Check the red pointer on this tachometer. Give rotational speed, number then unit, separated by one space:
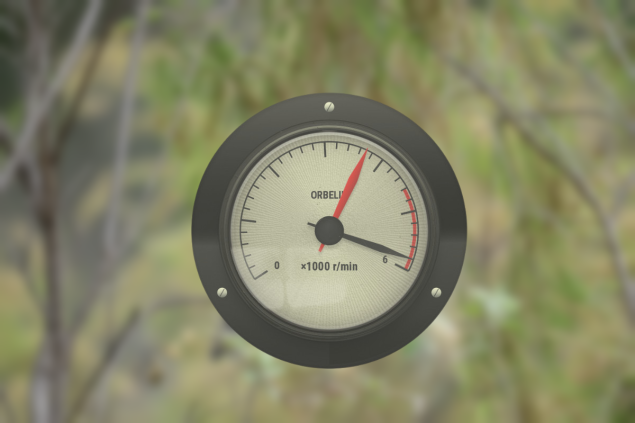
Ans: 3700 rpm
